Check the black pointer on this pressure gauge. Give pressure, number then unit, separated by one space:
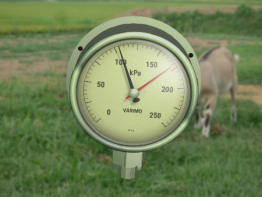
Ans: 105 kPa
